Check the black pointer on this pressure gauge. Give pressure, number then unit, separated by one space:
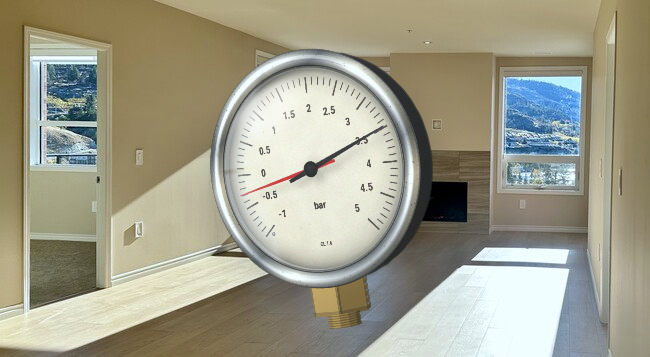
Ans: 3.5 bar
